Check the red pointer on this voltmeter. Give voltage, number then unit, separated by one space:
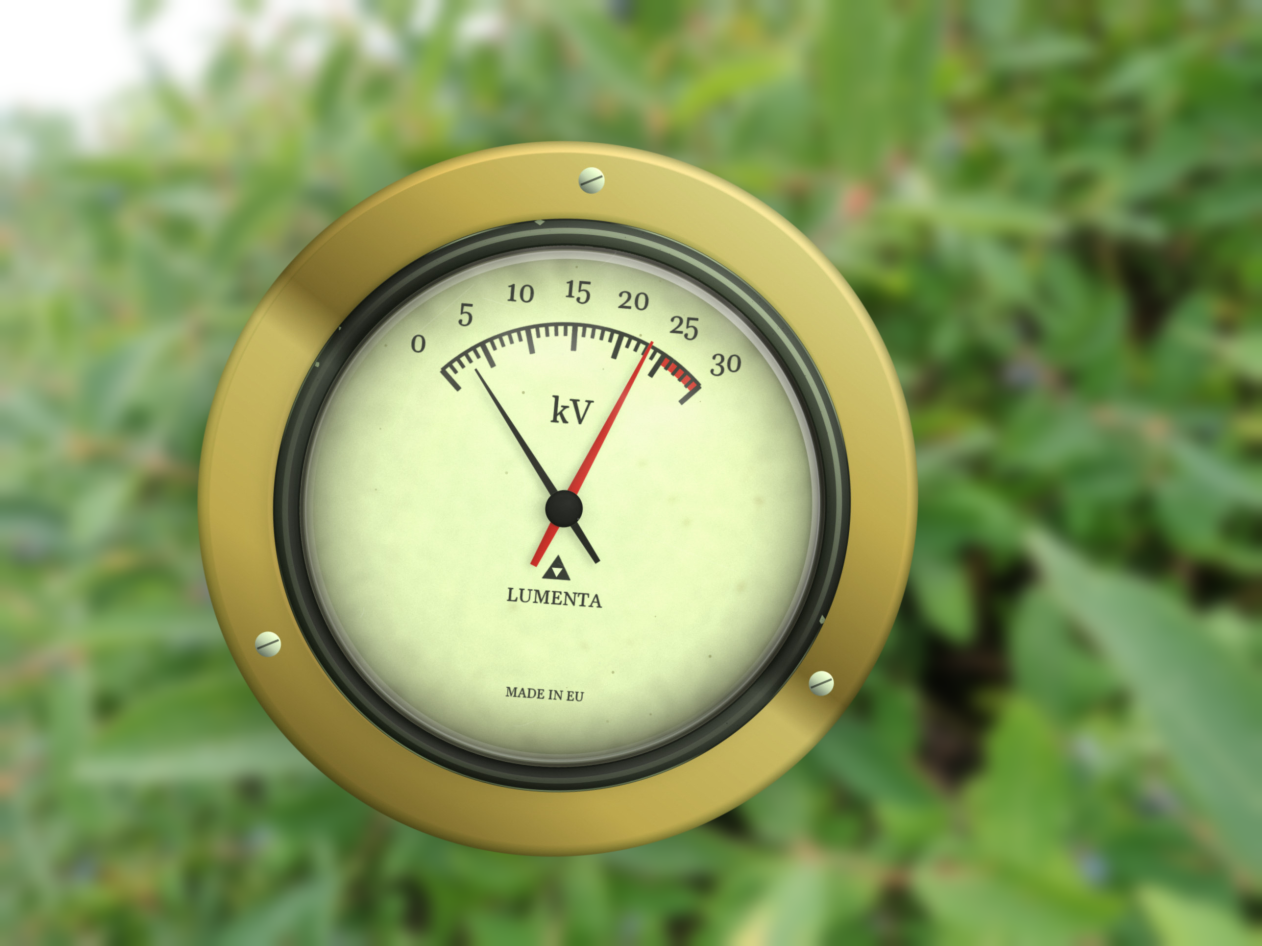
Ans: 23 kV
